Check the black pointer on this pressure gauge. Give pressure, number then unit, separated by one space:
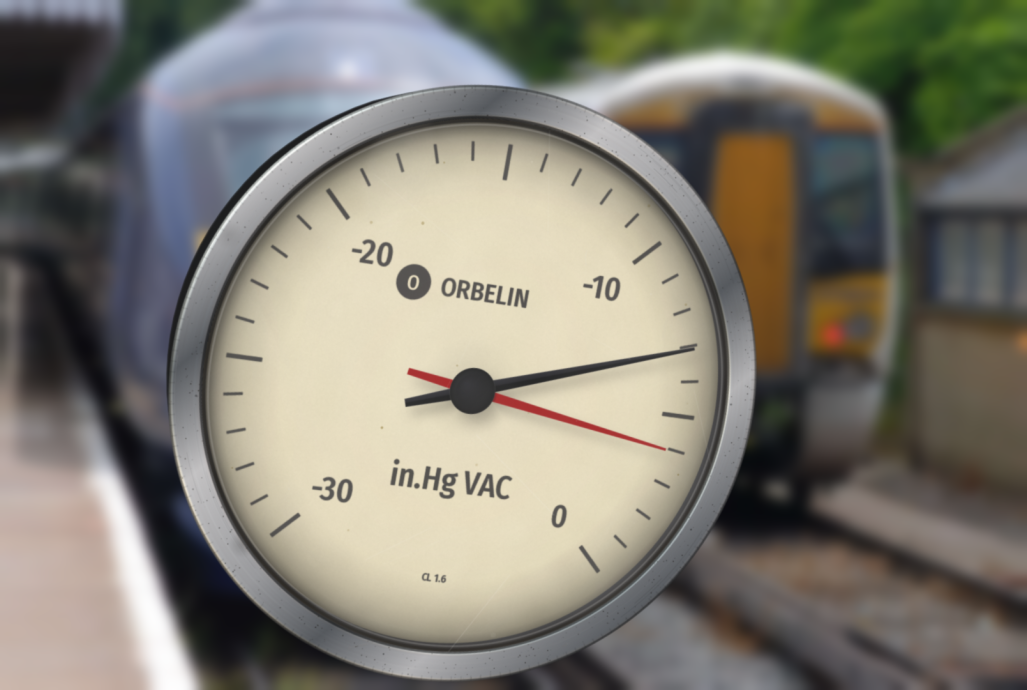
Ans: -7 inHg
